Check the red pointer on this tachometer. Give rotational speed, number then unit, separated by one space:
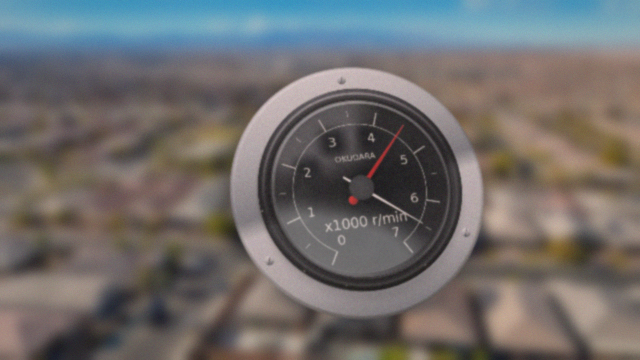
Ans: 4500 rpm
